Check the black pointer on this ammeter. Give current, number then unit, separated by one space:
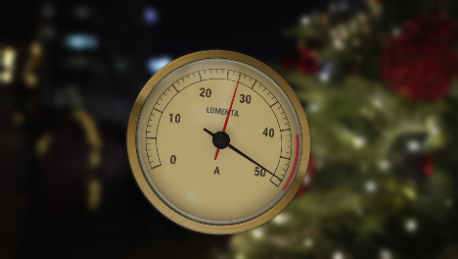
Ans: 49 A
